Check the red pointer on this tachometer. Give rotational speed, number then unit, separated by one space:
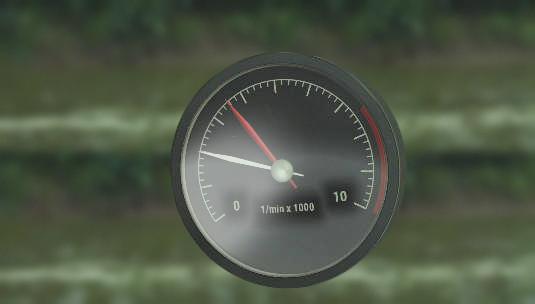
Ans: 3600 rpm
